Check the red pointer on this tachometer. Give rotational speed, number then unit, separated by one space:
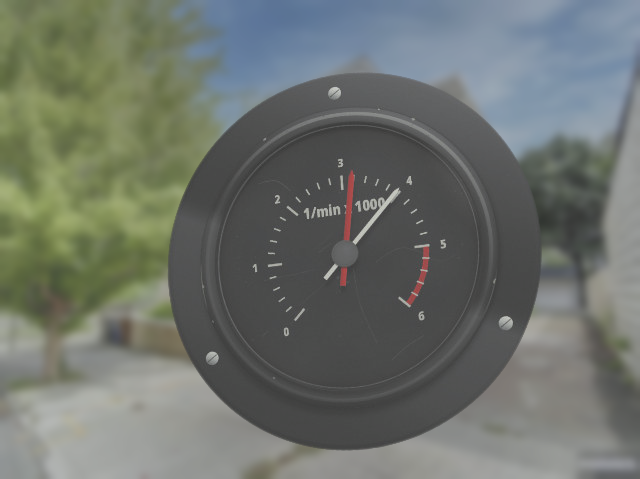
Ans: 3200 rpm
